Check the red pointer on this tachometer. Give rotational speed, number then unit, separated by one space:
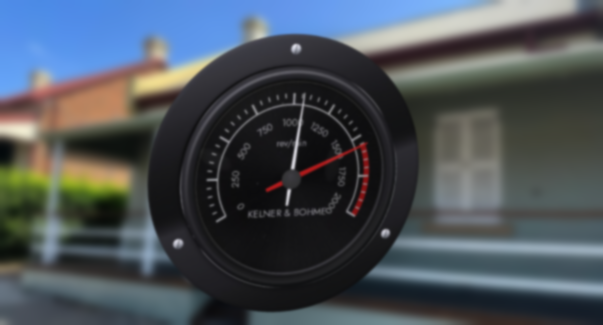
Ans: 1550 rpm
